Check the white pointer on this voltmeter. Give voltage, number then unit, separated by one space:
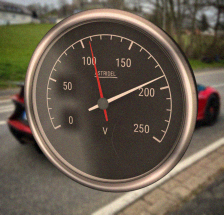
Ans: 190 V
